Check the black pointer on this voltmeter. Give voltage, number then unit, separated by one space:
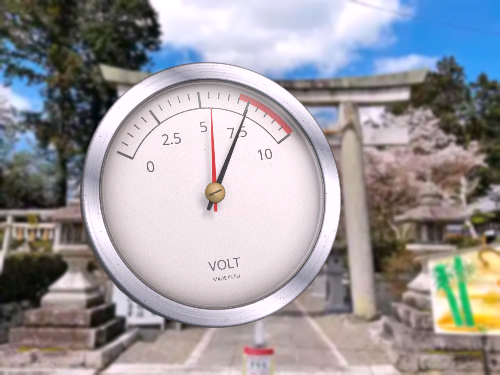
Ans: 7.5 V
